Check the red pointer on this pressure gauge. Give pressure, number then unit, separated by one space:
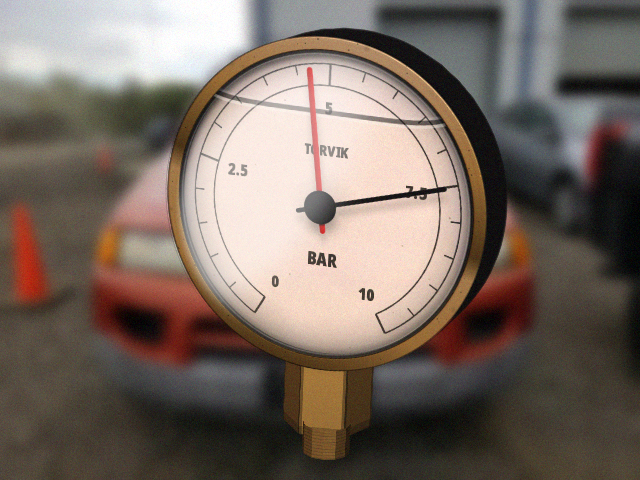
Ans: 4.75 bar
